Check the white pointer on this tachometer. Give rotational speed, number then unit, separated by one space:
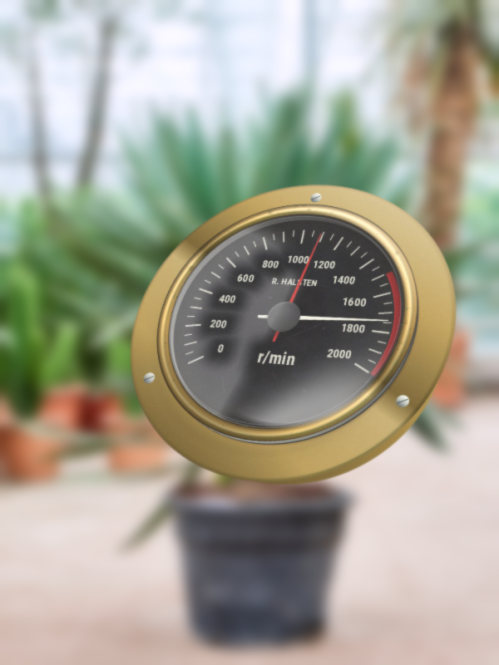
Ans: 1750 rpm
